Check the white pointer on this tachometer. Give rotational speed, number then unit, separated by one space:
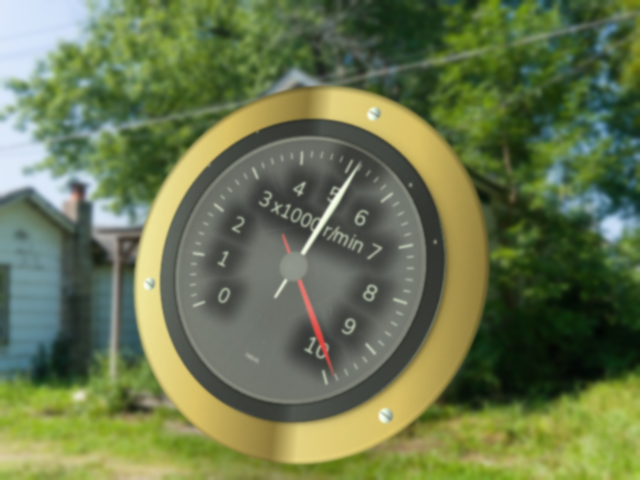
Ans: 5200 rpm
